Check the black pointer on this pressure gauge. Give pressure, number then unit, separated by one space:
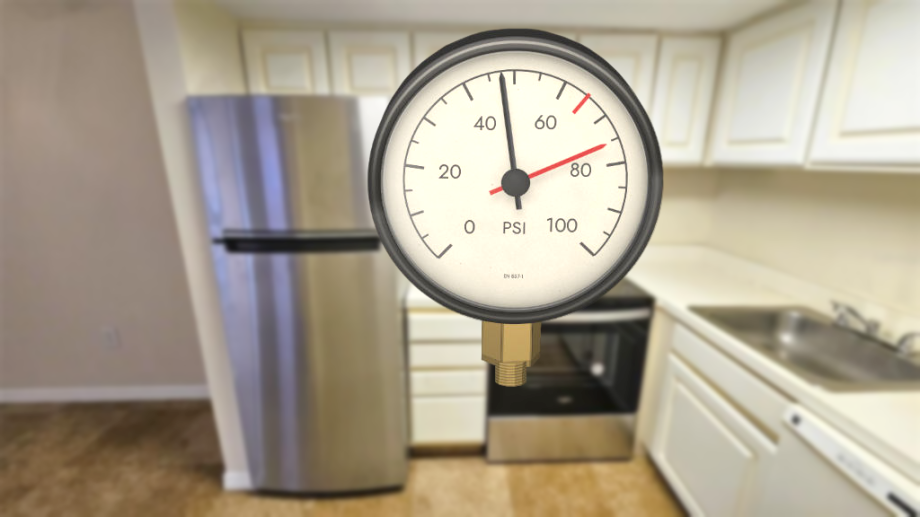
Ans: 47.5 psi
